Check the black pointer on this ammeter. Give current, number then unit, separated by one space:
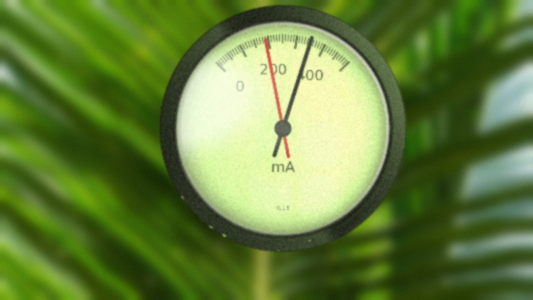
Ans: 350 mA
